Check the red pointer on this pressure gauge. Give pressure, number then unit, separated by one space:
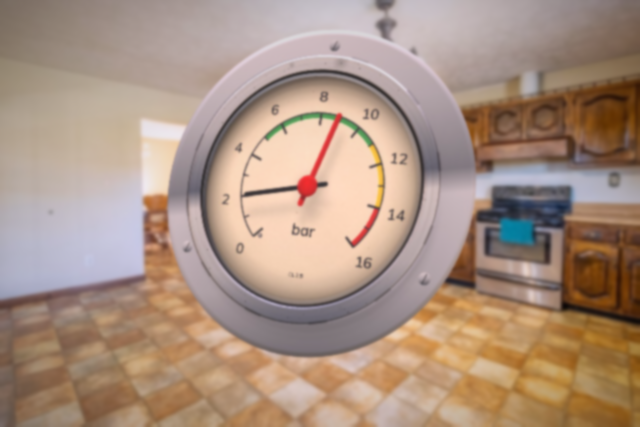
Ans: 9 bar
